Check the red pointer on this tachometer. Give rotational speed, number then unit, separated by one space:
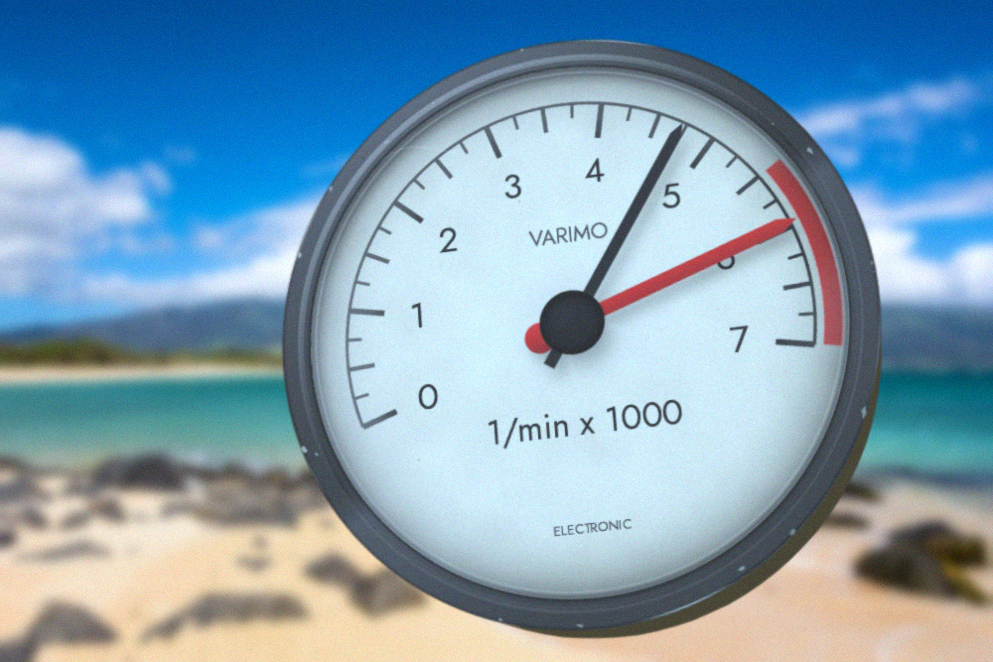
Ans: 6000 rpm
